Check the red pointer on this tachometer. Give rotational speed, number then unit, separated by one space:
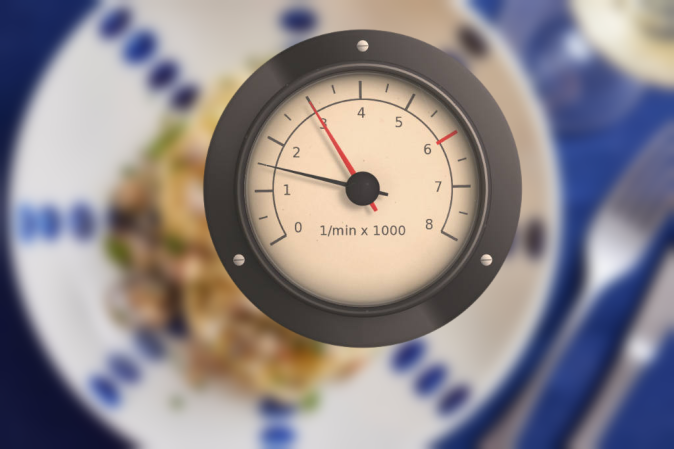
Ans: 3000 rpm
